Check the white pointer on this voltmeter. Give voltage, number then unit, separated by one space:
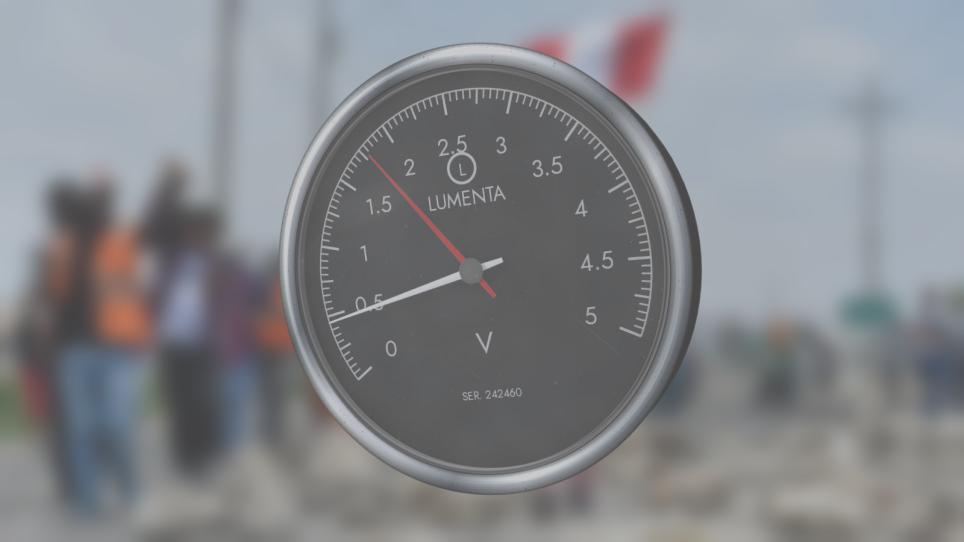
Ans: 0.45 V
